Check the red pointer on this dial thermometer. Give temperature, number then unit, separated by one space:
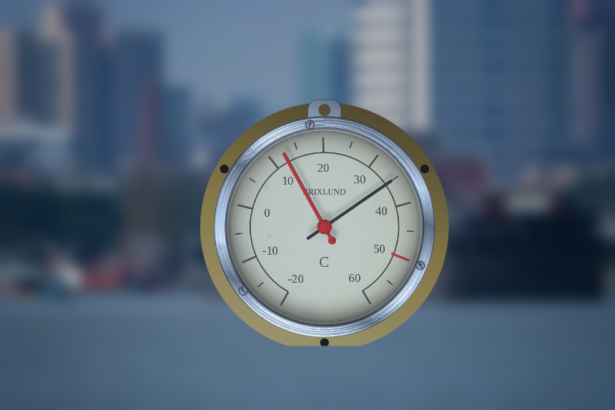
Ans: 12.5 °C
